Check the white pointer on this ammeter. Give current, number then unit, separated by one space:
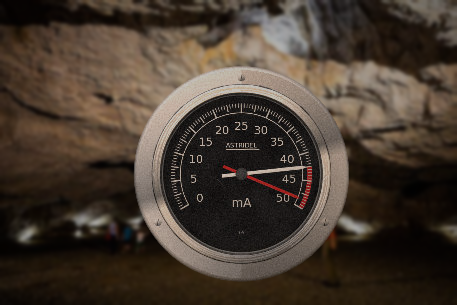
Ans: 42.5 mA
